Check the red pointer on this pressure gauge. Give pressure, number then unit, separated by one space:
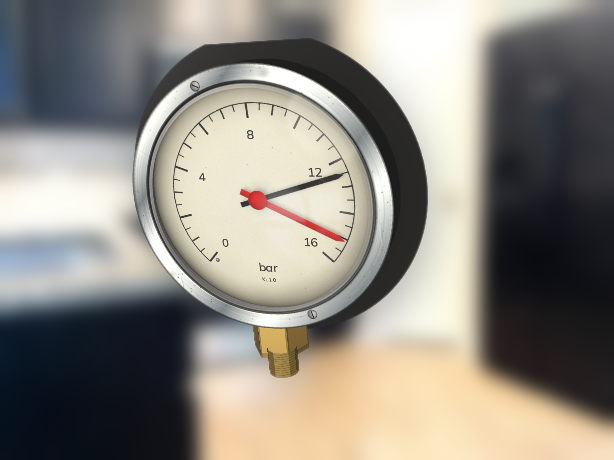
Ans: 15 bar
